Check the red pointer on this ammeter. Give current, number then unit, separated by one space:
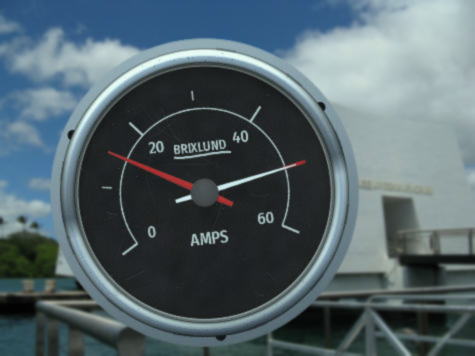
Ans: 15 A
